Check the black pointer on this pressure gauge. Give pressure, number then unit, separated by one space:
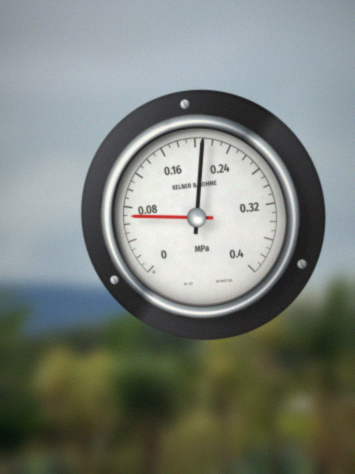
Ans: 0.21 MPa
